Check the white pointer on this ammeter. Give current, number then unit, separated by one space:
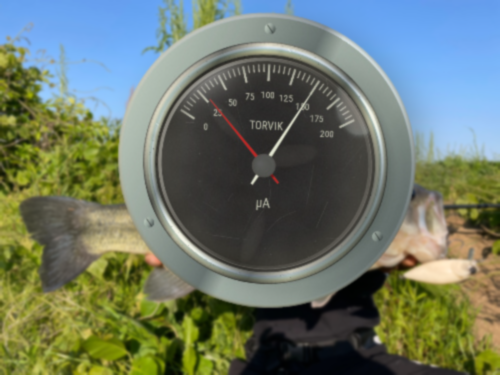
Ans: 150 µA
